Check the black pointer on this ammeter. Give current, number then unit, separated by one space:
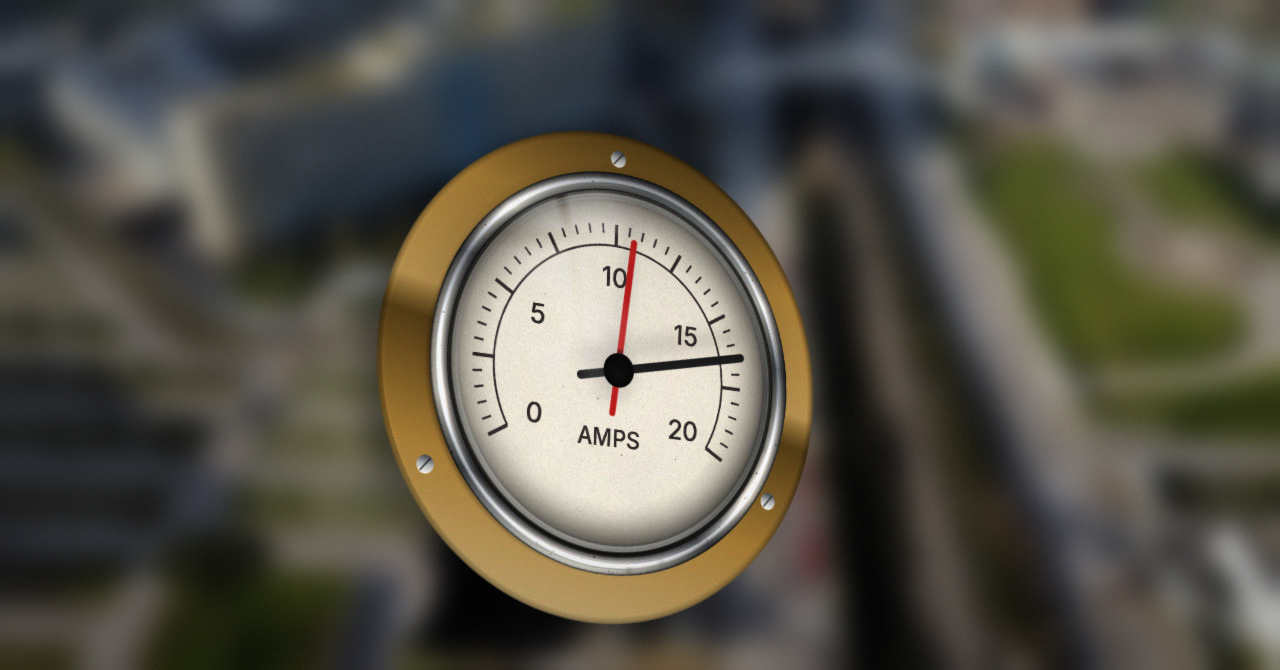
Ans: 16.5 A
